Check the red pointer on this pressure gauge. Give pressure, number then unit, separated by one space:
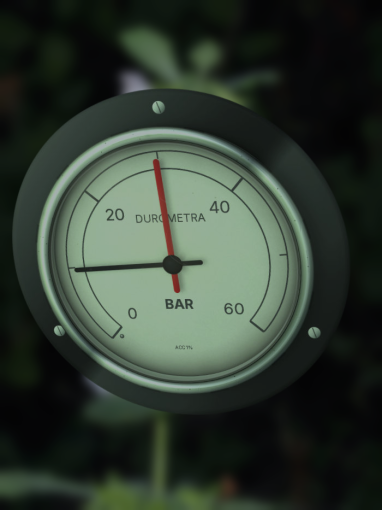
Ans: 30 bar
